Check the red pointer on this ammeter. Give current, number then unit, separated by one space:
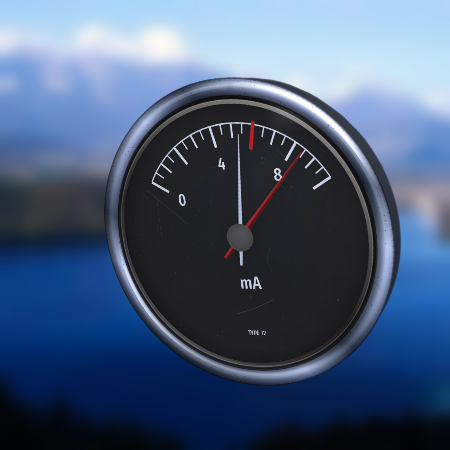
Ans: 8.5 mA
